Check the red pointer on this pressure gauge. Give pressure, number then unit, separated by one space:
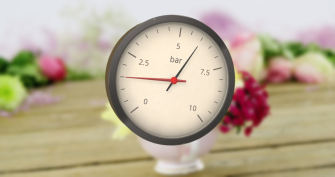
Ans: 1.5 bar
